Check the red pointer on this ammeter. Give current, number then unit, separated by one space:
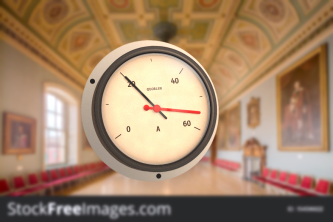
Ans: 55 A
